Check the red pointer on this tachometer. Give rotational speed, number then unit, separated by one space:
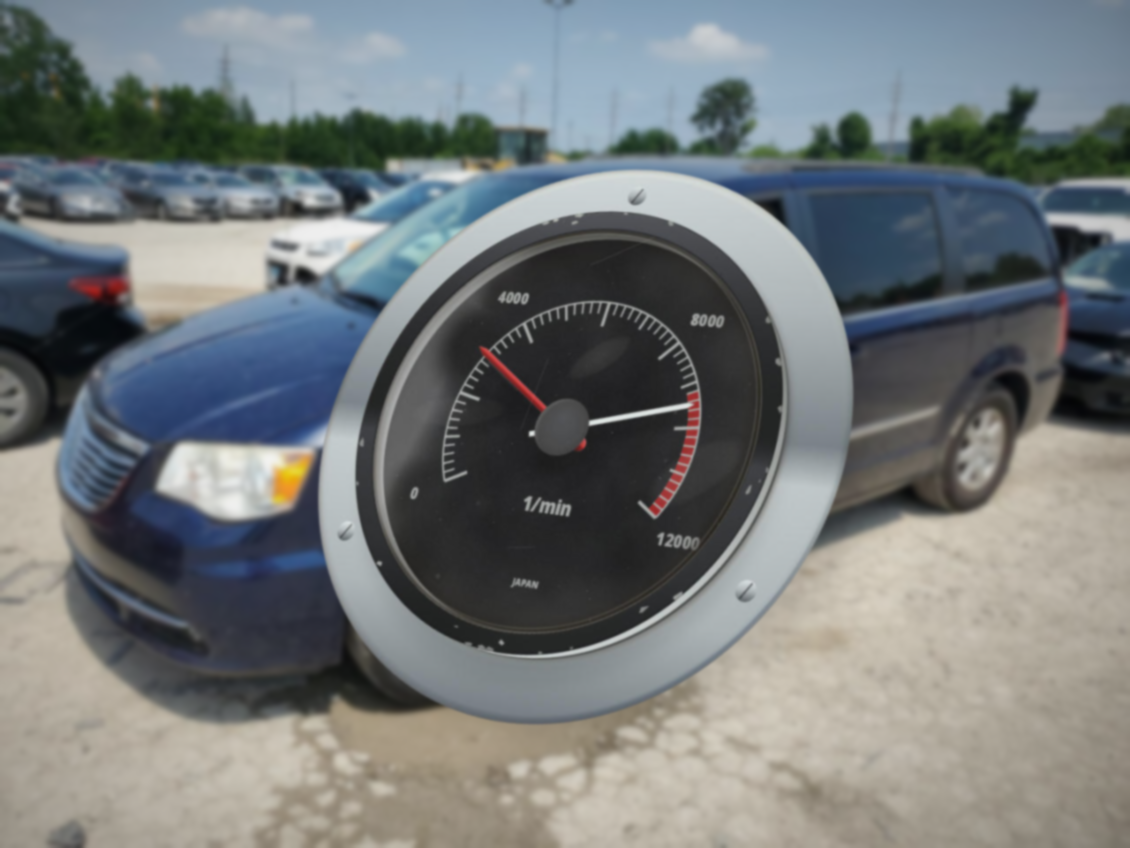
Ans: 3000 rpm
